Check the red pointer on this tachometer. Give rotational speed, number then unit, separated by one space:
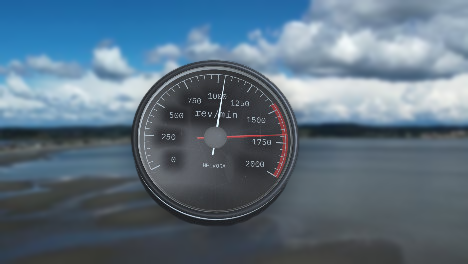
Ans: 1700 rpm
